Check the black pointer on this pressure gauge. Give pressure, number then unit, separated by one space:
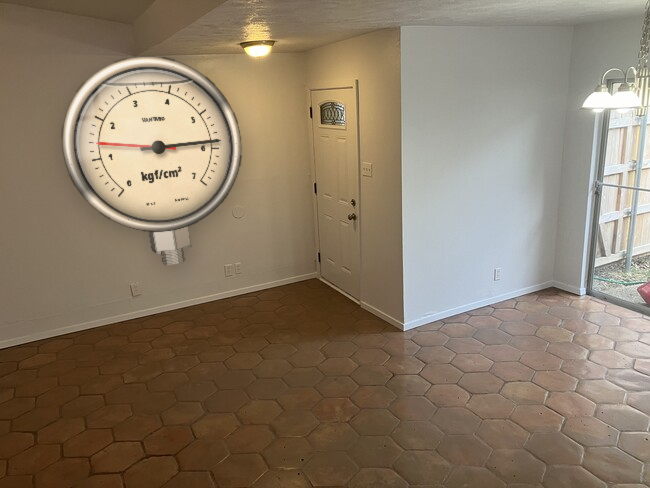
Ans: 5.8 kg/cm²
